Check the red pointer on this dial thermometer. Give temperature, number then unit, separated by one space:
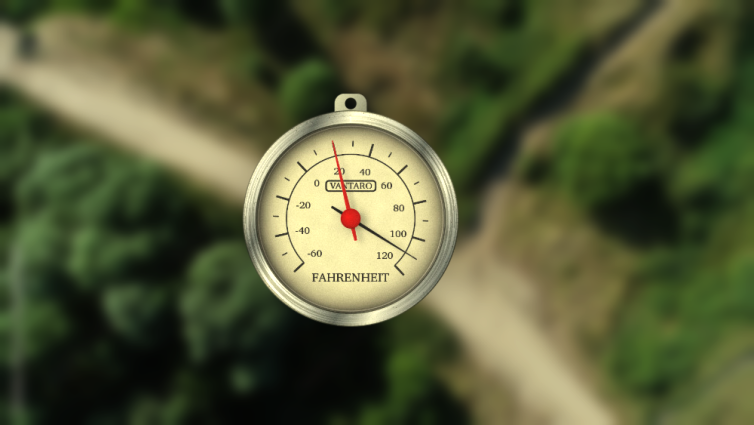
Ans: 20 °F
